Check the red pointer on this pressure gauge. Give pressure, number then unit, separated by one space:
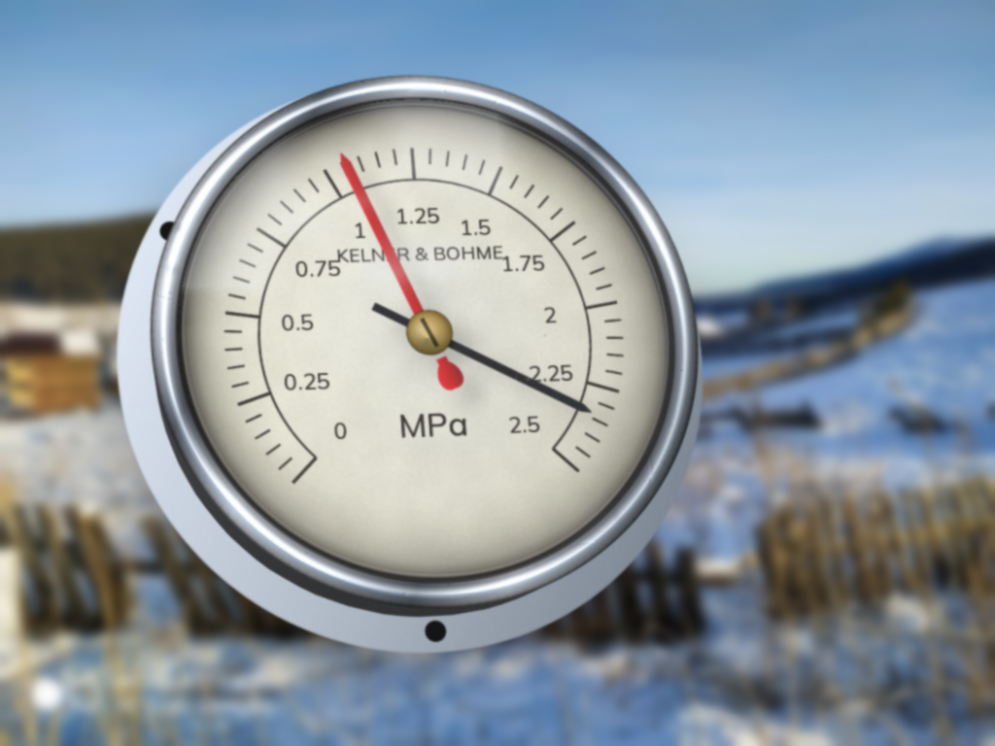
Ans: 1.05 MPa
